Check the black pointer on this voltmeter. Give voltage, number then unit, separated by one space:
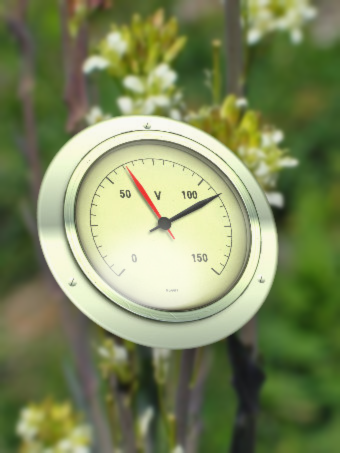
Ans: 110 V
